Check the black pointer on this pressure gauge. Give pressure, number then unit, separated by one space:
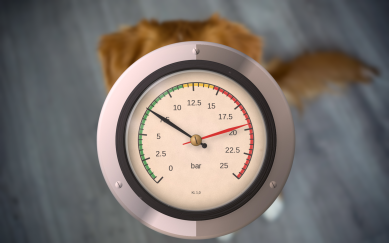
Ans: 7.5 bar
